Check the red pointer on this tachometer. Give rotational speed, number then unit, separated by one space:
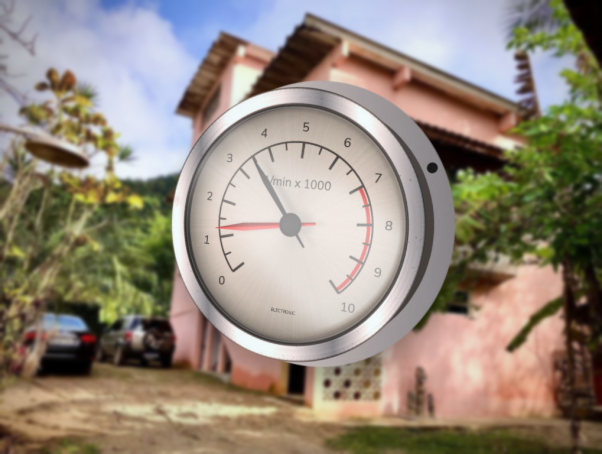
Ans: 1250 rpm
